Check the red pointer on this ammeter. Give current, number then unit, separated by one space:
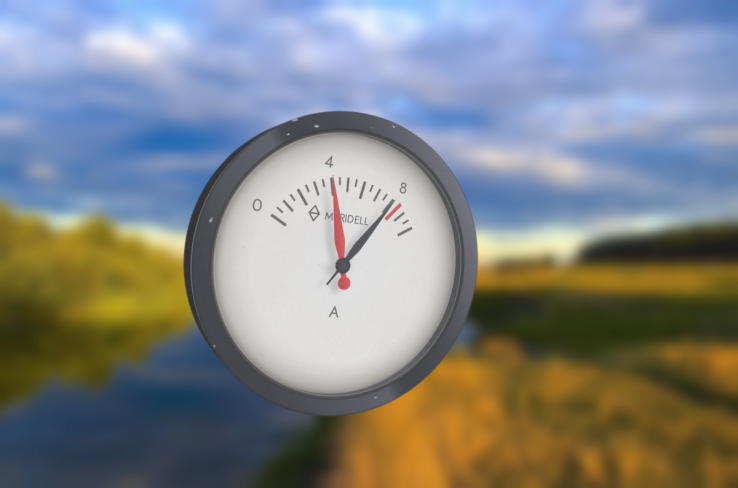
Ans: 4 A
